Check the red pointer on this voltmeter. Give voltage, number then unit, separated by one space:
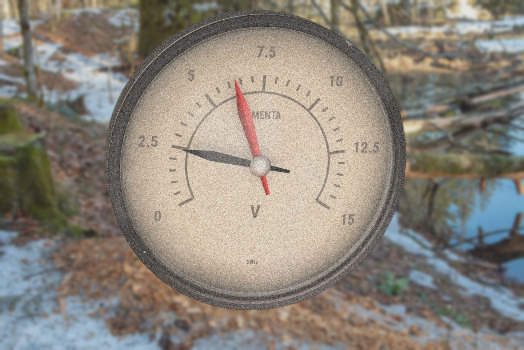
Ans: 6.25 V
